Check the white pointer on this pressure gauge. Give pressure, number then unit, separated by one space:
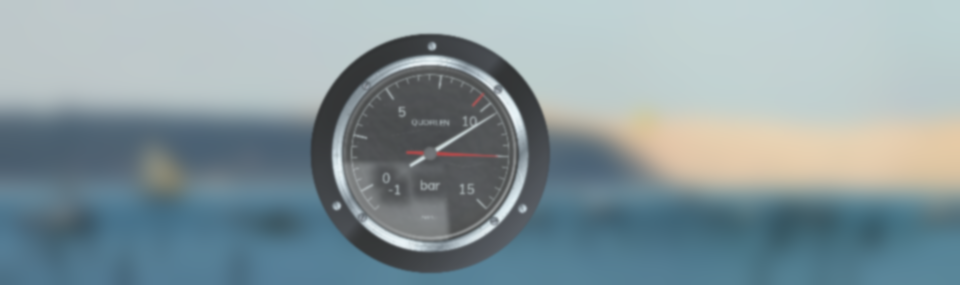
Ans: 10.5 bar
